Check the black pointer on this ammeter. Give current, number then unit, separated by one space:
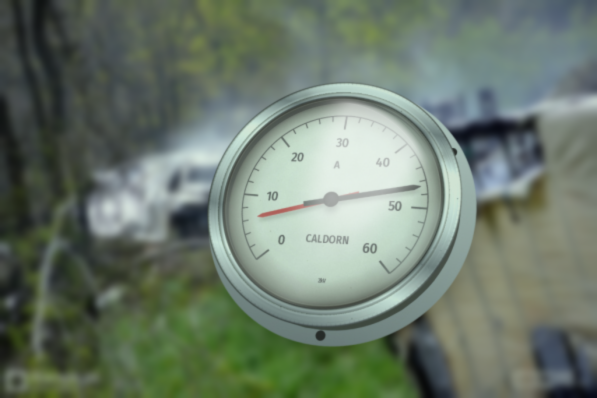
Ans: 47 A
